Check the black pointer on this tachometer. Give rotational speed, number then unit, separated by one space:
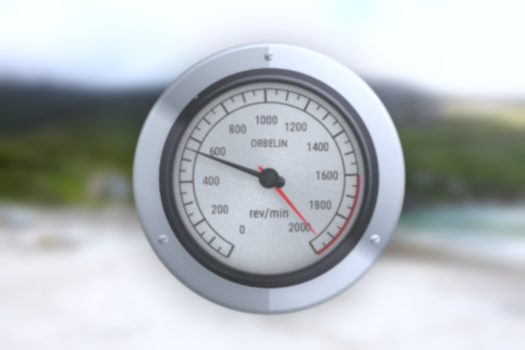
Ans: 550 rpm
